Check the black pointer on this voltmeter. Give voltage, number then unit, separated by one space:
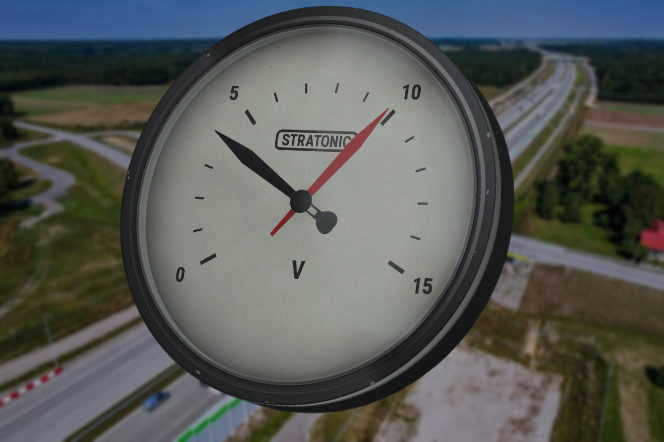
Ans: 4 V
